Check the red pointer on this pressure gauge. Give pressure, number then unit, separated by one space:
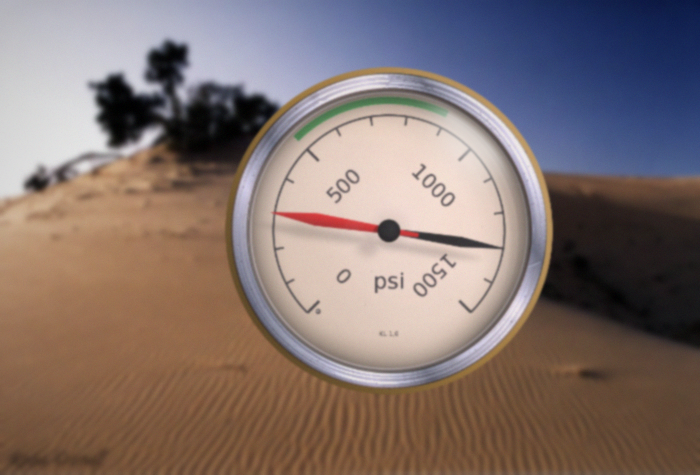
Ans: 300 psi
